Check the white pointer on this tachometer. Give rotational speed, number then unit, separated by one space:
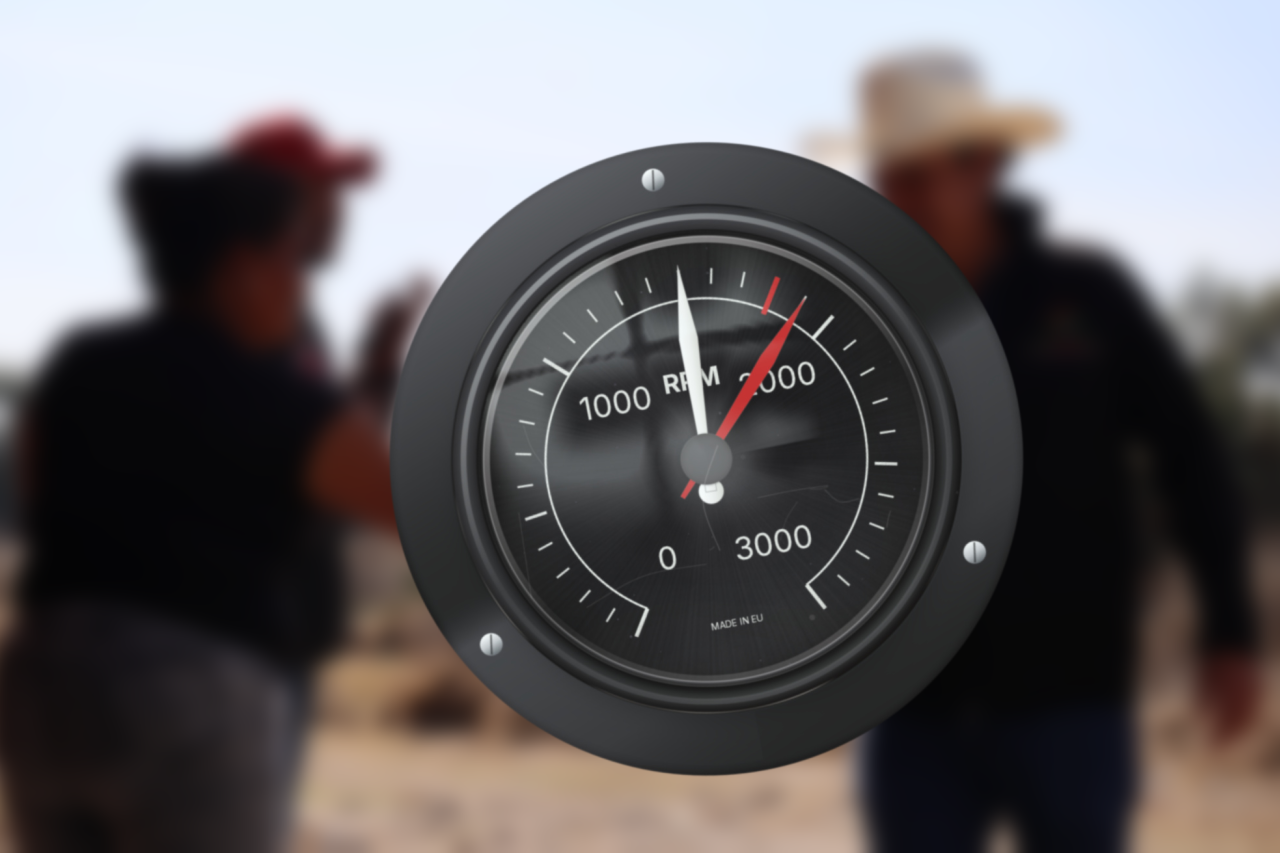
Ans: 1500 rpm
